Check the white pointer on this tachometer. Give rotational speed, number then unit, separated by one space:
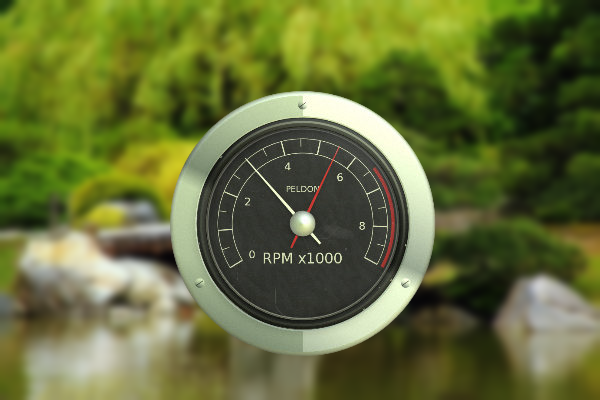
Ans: 3000 rpm
